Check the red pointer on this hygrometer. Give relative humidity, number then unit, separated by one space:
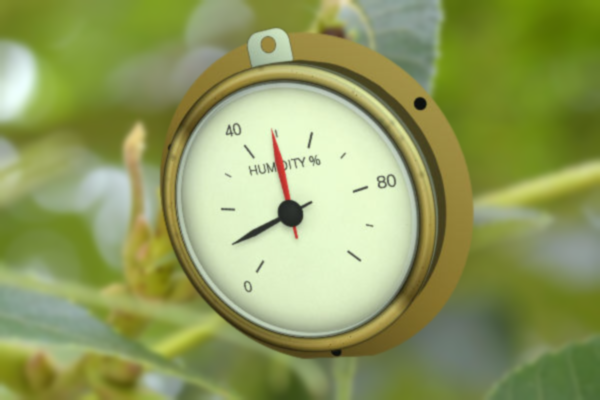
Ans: 50 %
